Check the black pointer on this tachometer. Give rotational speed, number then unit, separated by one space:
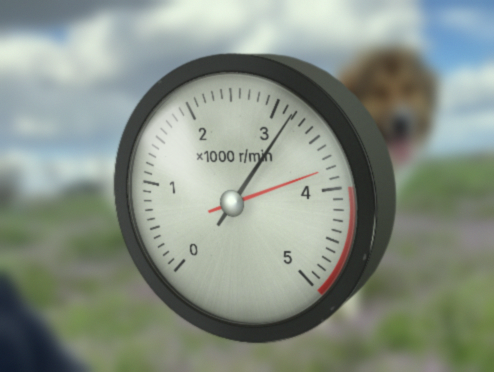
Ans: 3200 rpm
